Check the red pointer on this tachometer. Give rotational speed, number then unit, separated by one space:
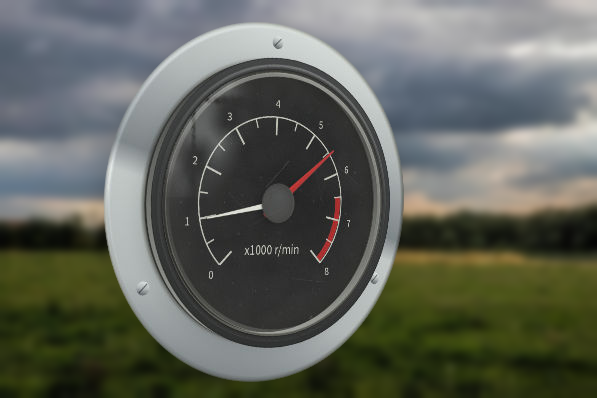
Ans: 5500 rpm
